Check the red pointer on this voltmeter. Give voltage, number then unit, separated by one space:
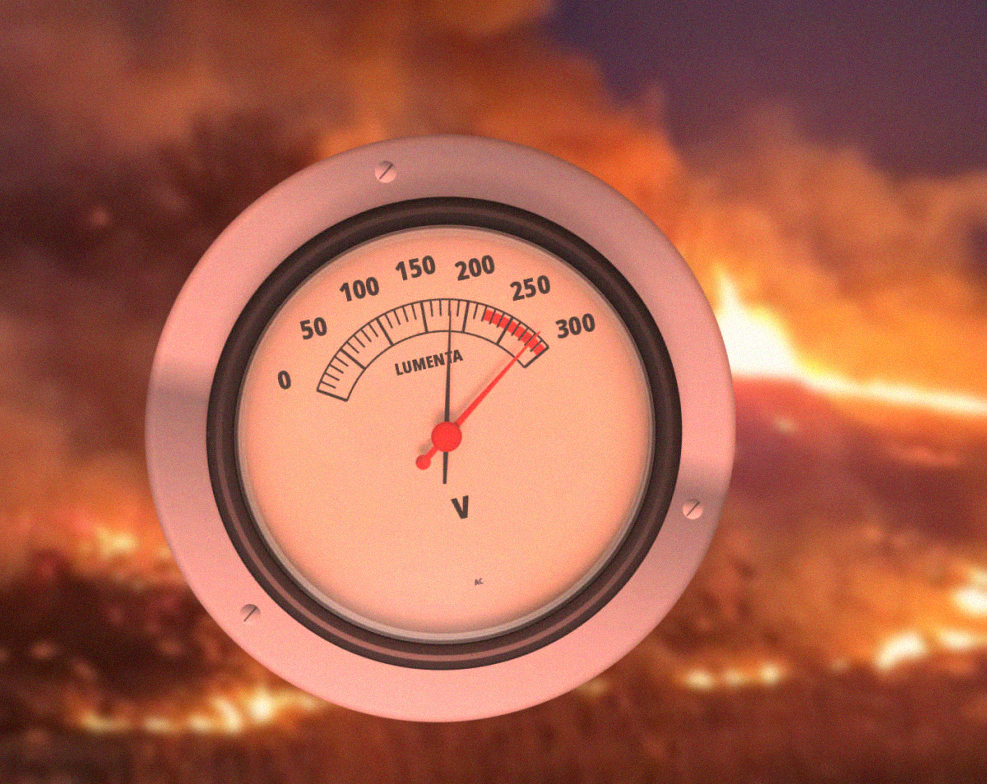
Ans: 280 V
